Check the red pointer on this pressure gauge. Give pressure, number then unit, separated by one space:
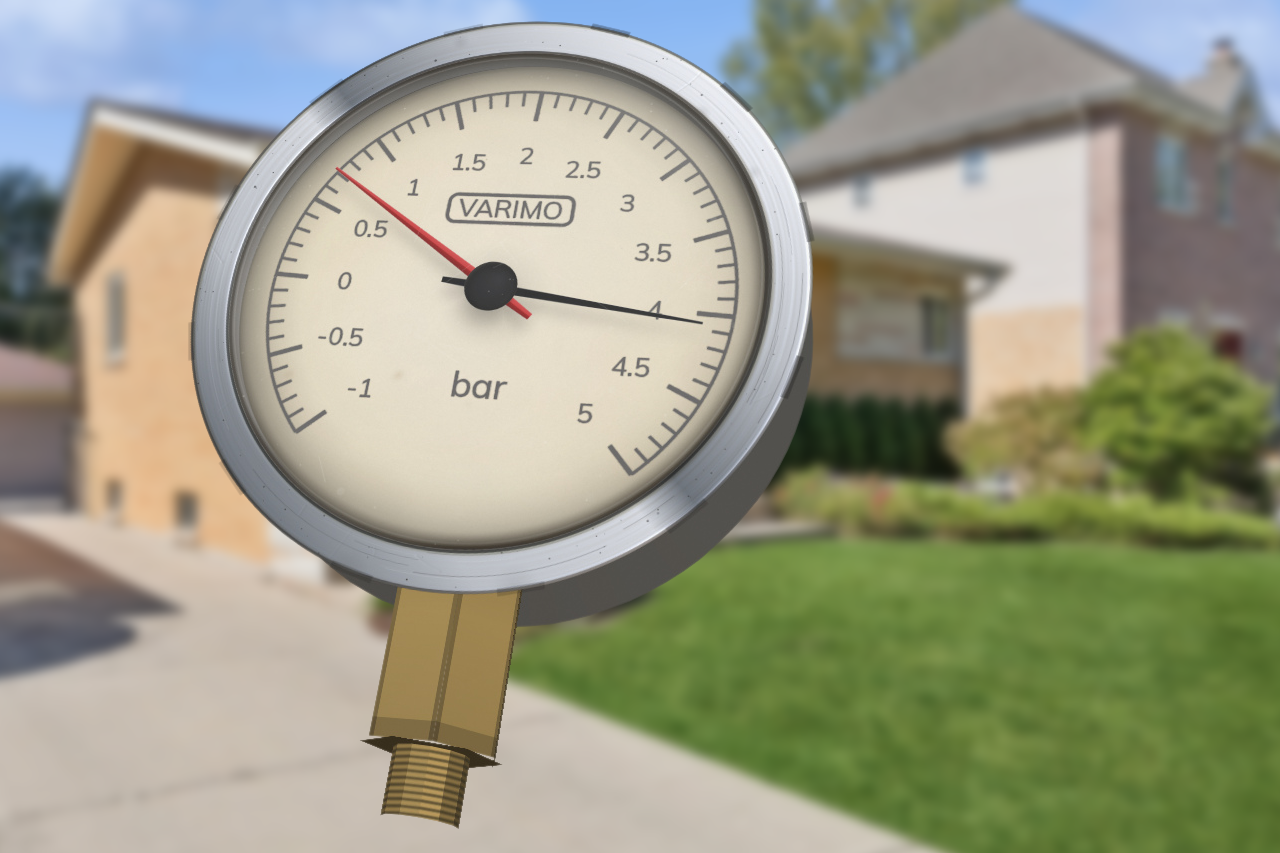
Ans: 0.7 bar
